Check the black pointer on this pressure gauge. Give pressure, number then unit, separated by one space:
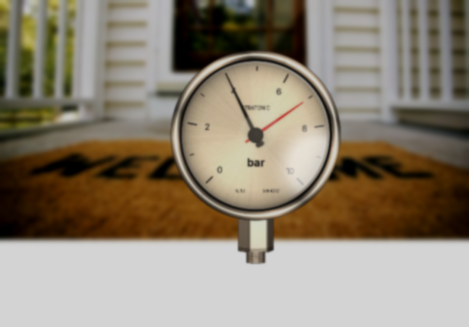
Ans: 4 bar
